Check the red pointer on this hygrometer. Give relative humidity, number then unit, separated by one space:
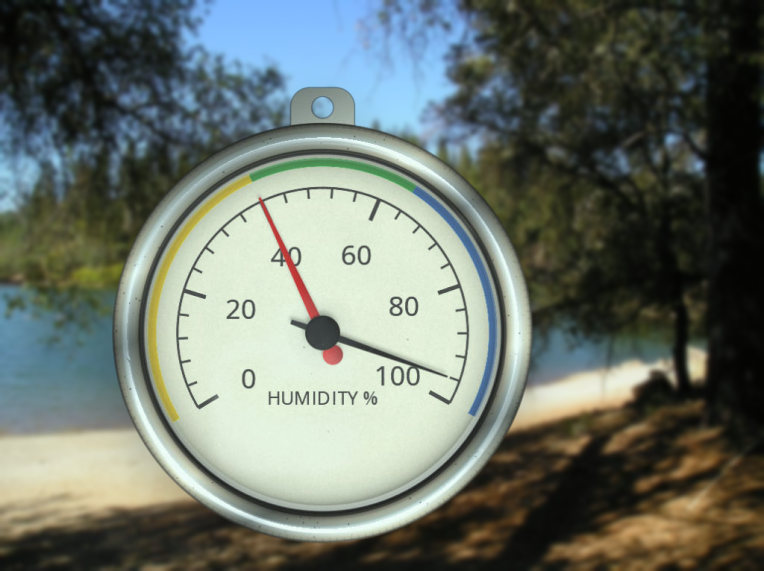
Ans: 40 %
